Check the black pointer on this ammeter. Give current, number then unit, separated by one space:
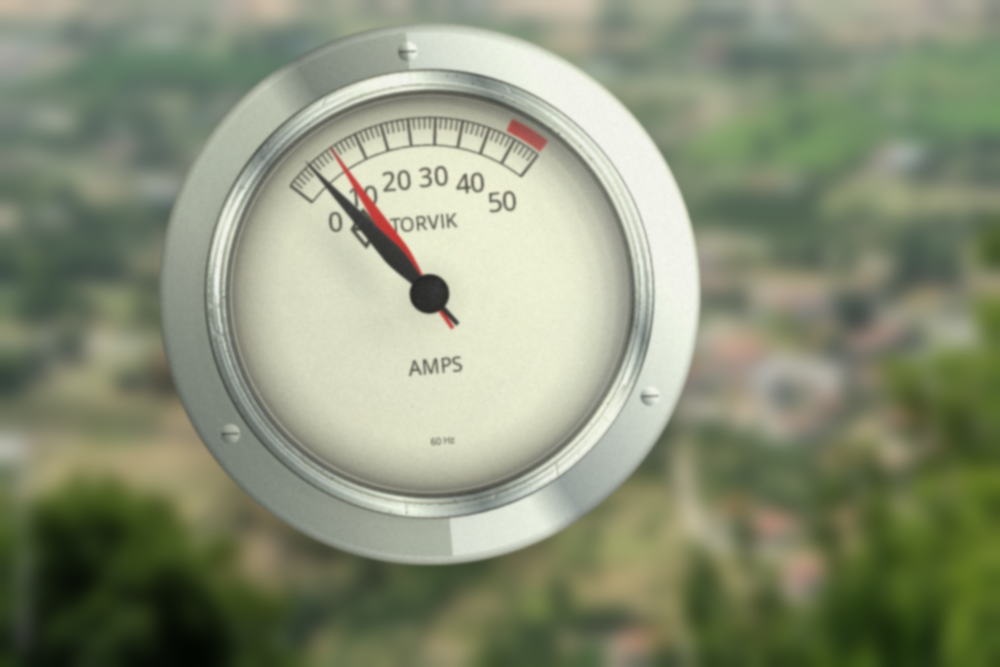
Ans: 5 A
